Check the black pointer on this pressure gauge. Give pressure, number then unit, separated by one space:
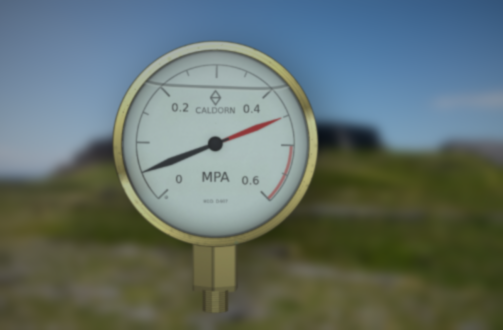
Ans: 0.05 MPa
